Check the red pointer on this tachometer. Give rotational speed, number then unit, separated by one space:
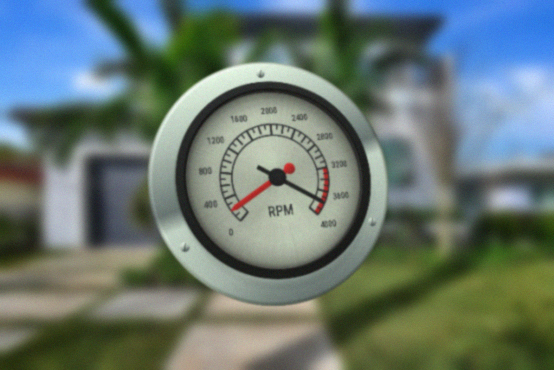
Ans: 200 rpm
